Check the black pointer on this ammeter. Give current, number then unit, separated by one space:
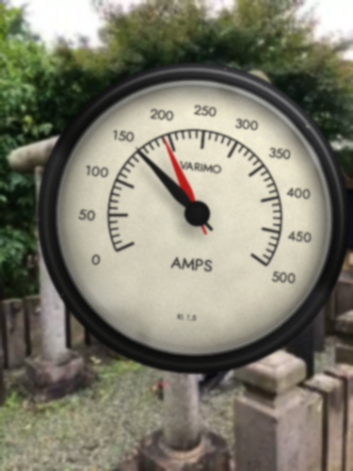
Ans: 150 A
